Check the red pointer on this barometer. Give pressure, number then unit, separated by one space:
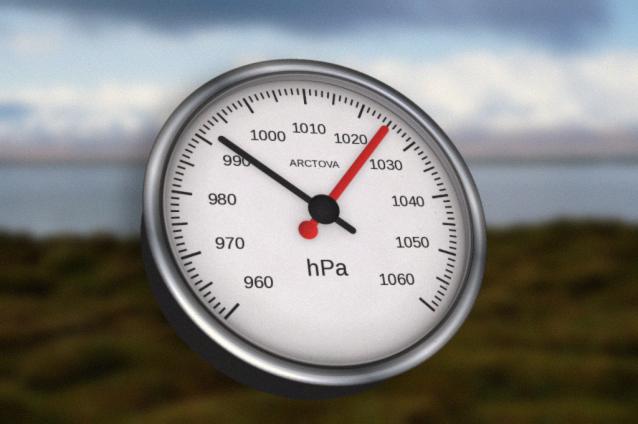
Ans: 1025 hPa
